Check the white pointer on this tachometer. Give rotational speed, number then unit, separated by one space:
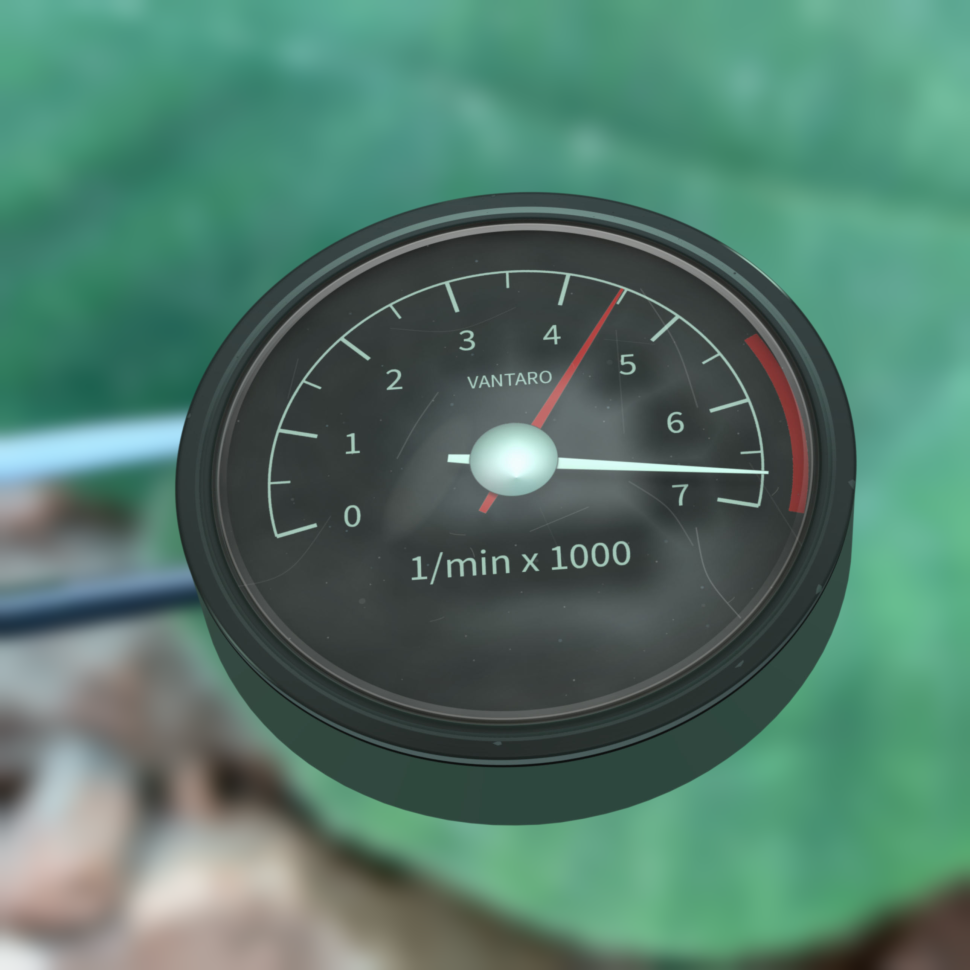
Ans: 6750 rpm
